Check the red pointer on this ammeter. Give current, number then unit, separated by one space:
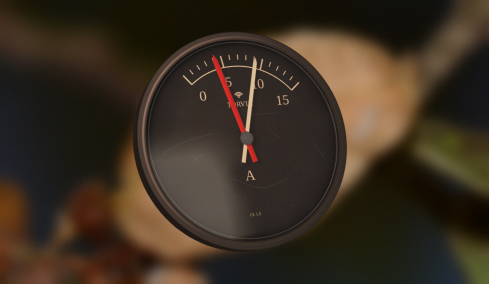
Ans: 4 A
